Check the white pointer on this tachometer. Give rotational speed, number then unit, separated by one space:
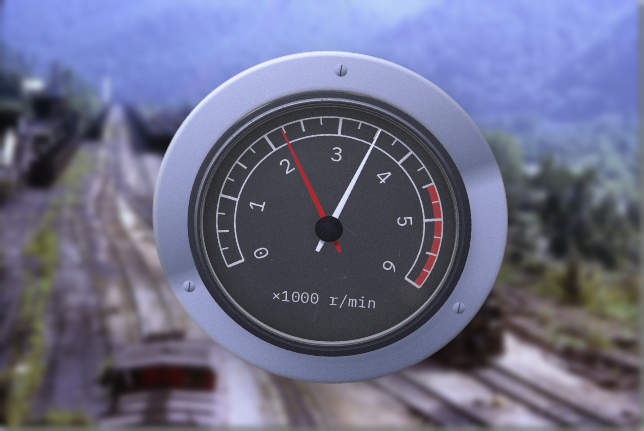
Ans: 3500 rpm
